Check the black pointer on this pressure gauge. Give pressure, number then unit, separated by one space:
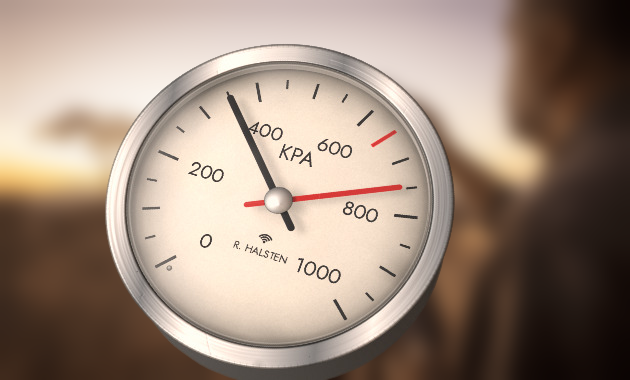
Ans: 350 kPa
